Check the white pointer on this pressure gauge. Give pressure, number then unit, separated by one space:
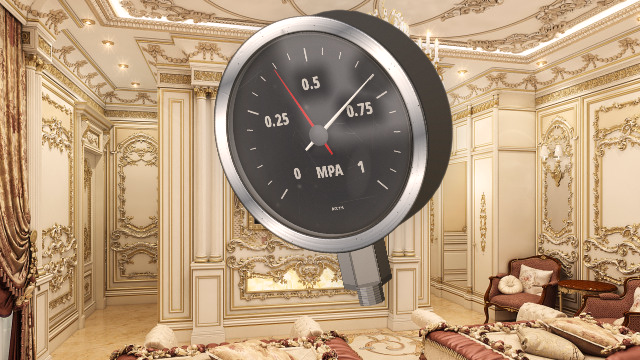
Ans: 0.7 MPa
